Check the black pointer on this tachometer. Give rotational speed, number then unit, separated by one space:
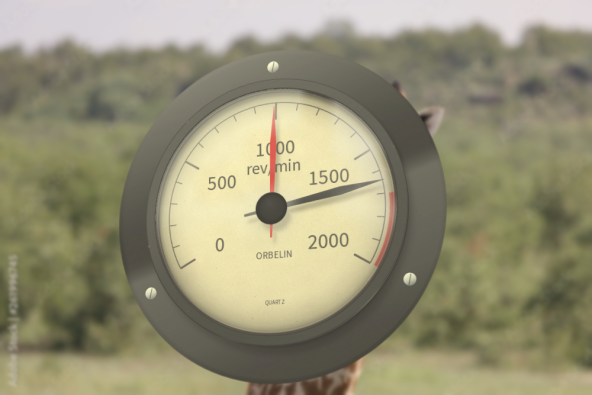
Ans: 1650 rpm
